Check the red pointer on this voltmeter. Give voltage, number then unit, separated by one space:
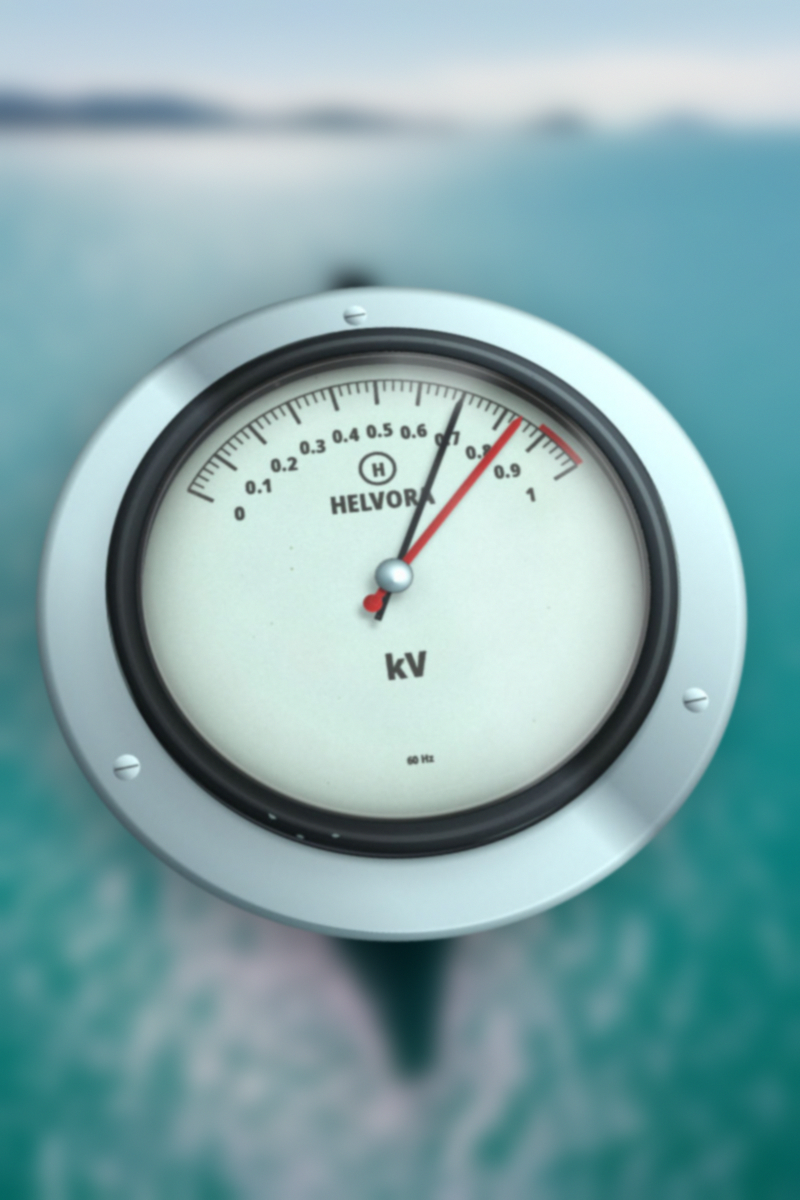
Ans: 0.84 kV
